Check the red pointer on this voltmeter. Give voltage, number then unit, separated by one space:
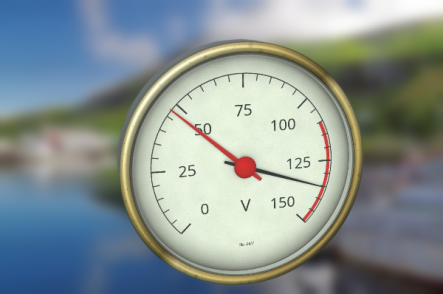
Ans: 47.5 V
